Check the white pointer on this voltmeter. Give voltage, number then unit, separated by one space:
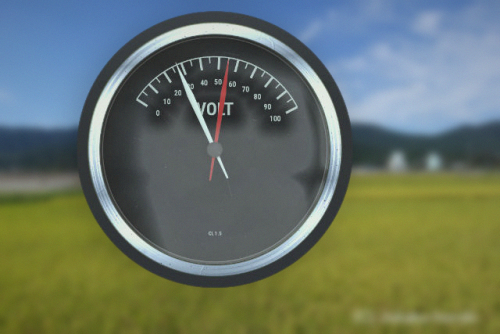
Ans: 27.5 V
